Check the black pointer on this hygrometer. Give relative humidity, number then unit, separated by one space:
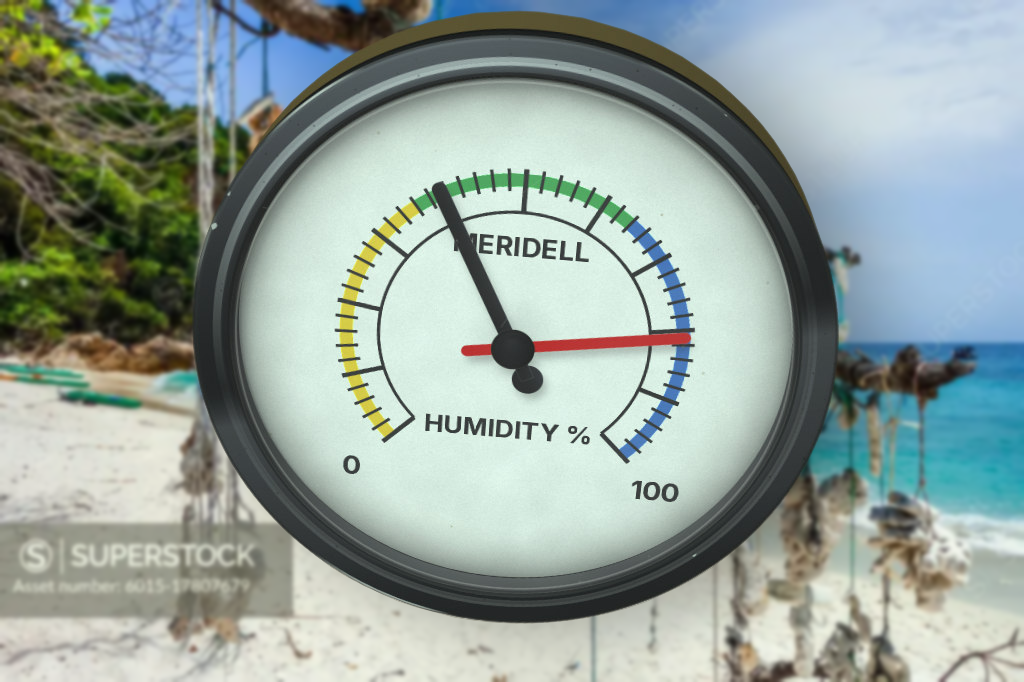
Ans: 40 %
